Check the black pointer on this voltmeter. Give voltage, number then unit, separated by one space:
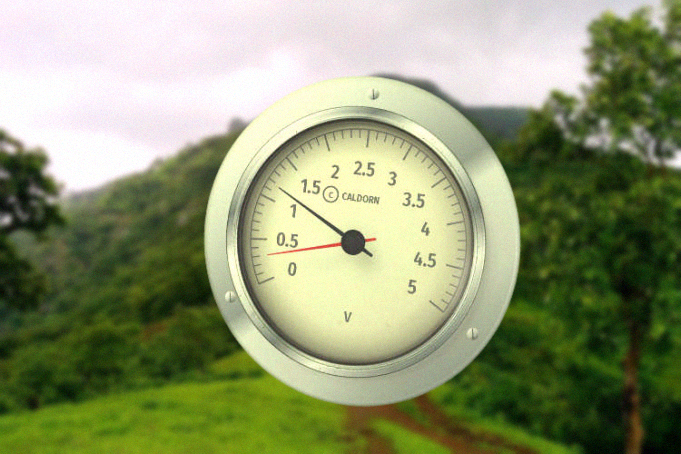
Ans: 1.2 V
